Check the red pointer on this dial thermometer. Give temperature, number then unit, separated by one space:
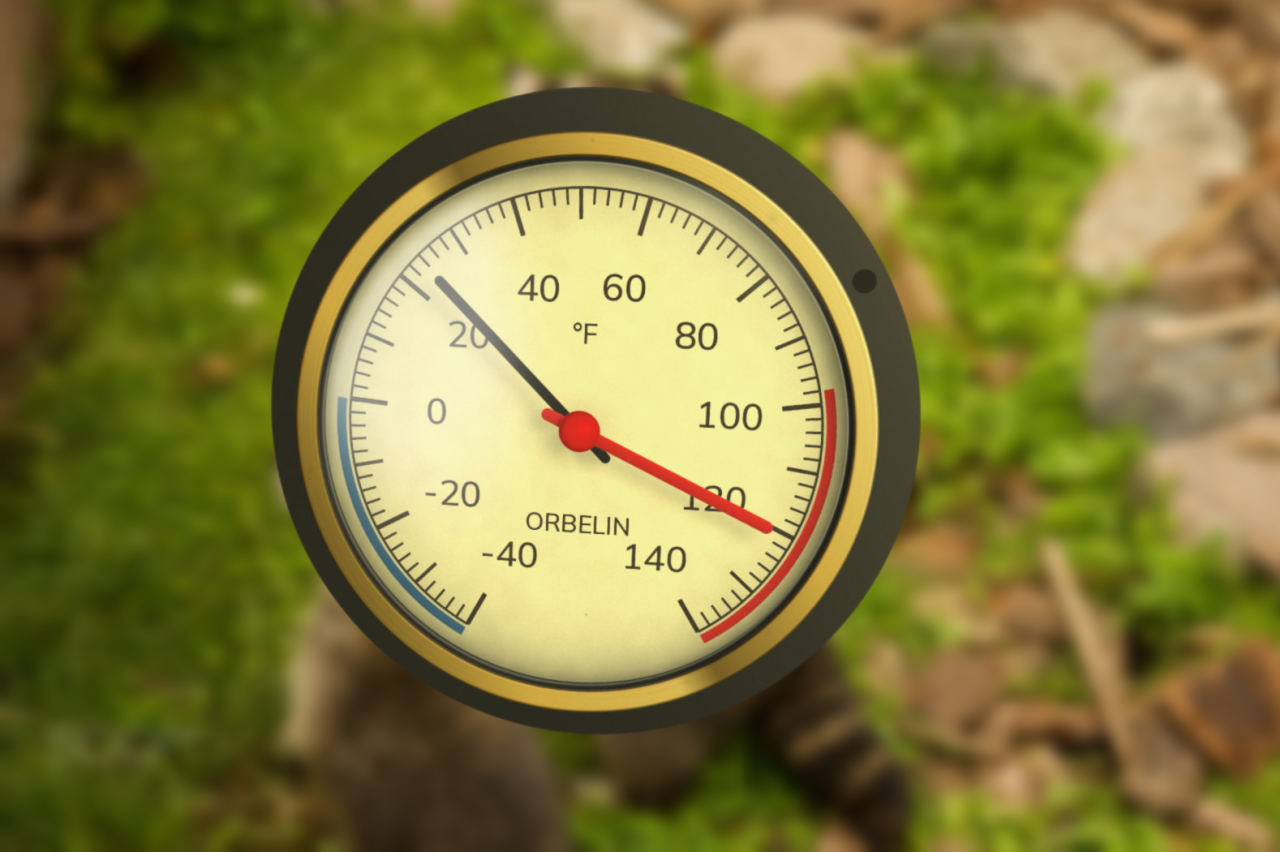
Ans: 120 °F
